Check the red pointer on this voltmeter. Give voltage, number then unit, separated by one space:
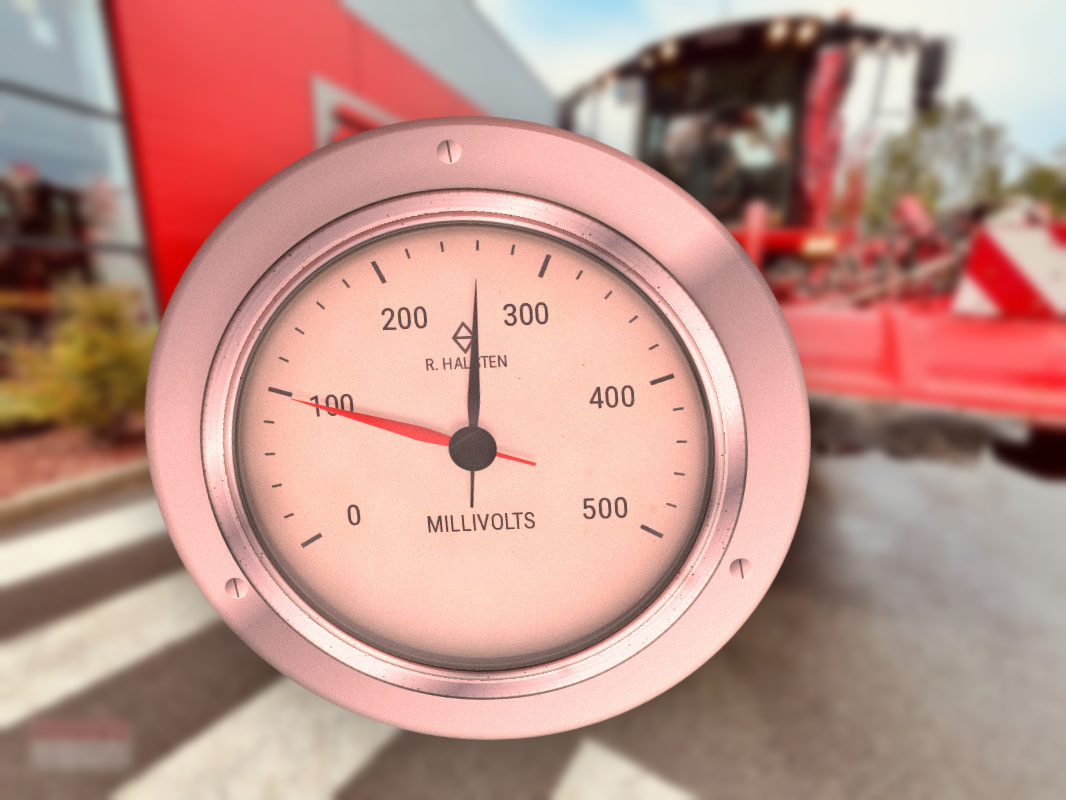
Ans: 100 mV
